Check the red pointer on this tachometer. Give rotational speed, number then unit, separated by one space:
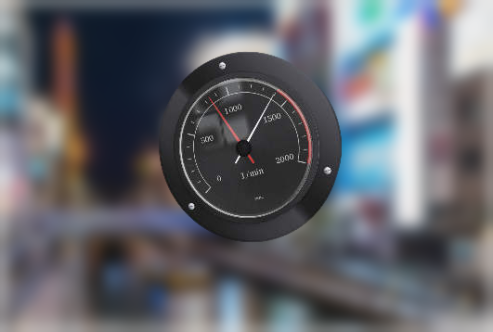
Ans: 850 rpm
